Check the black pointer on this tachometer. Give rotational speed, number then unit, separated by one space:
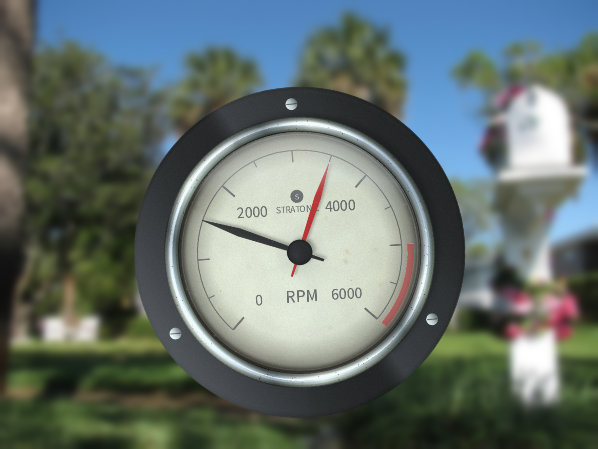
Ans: 1500 rpm
